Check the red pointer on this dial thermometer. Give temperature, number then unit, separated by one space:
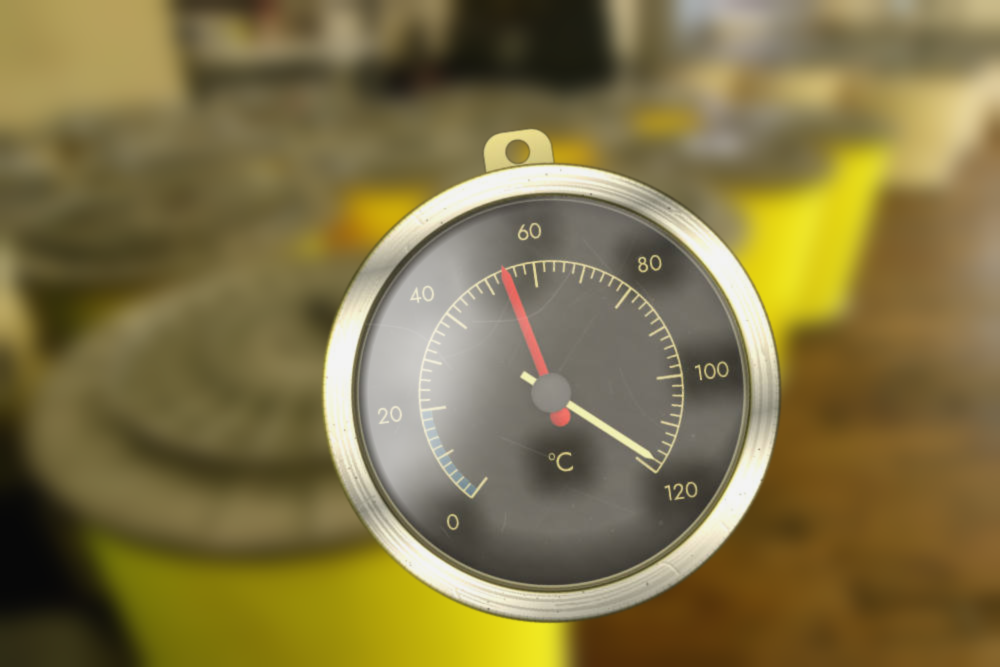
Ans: 54 °C
